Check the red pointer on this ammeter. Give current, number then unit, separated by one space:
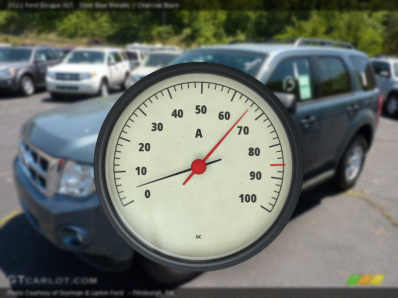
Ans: 66 A
